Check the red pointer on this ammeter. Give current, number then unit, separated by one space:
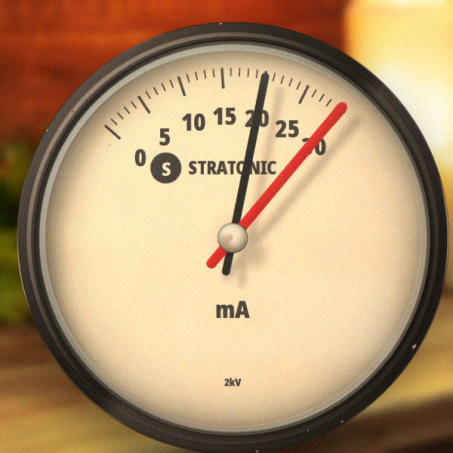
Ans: 29.5 mA
